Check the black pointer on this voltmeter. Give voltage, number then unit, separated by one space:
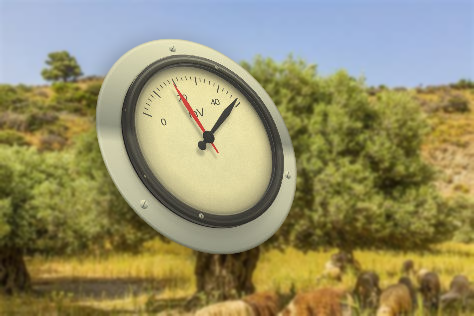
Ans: 48 mV
